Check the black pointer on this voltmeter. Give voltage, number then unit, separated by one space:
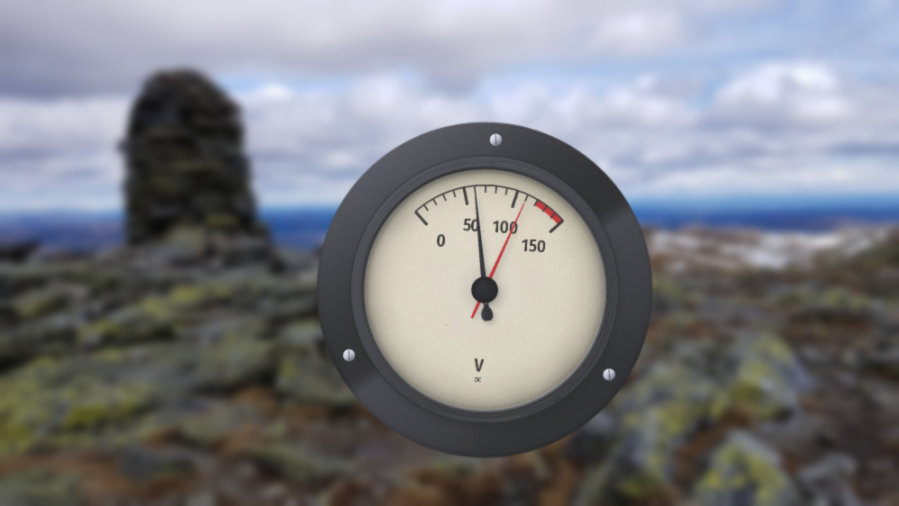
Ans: 60 V
